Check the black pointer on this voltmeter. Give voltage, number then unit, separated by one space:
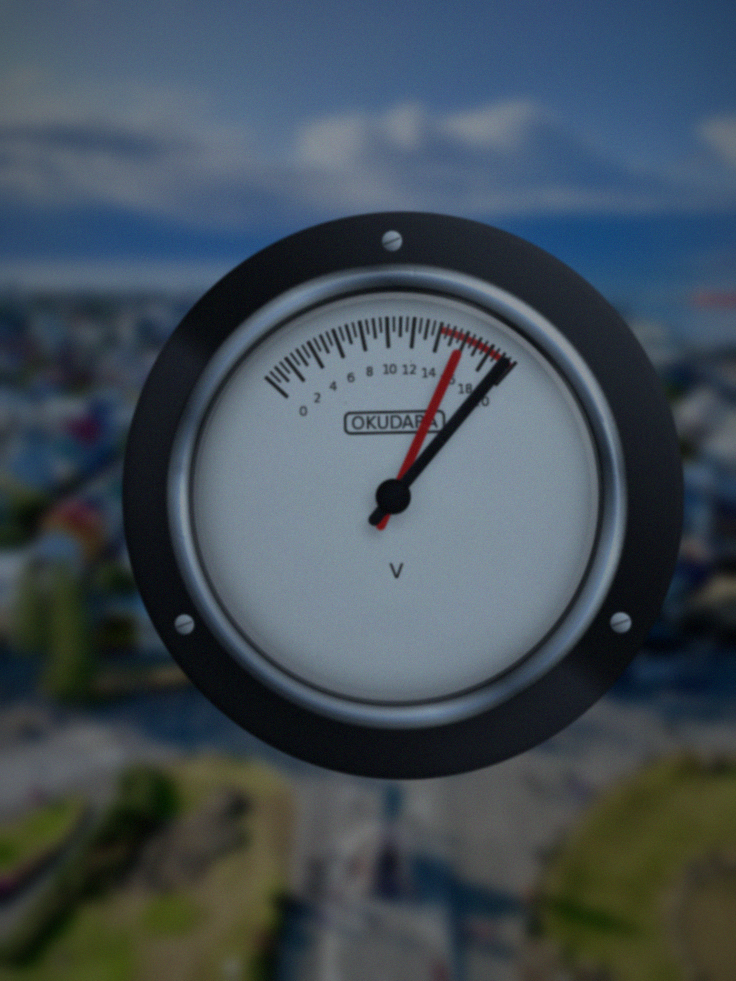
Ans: 19.5 V
